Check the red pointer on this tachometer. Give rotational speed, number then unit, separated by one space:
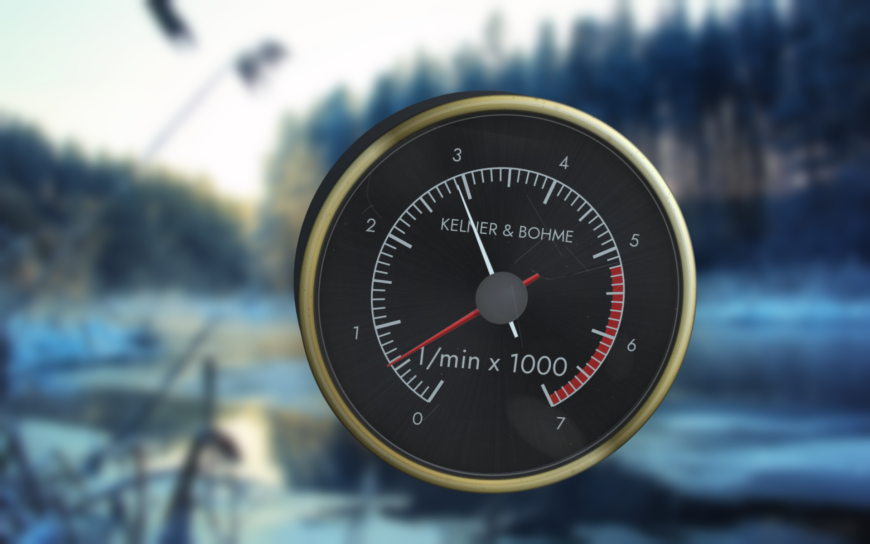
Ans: 600 rpm
